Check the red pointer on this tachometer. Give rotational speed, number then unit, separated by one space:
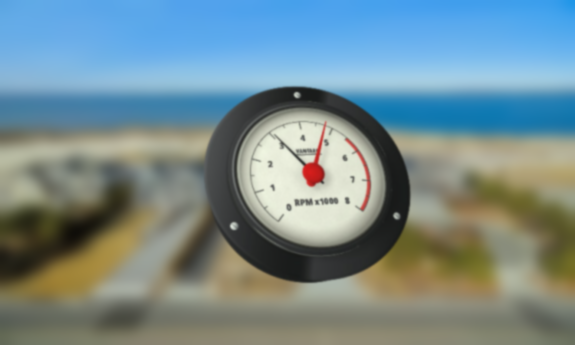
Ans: 4750 rpm
